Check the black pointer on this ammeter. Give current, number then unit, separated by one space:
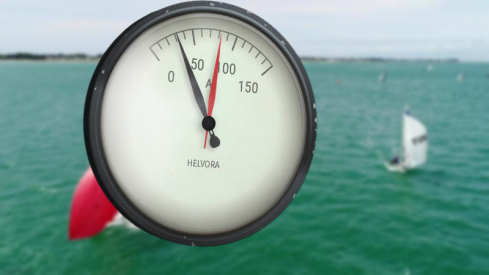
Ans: 30 A
